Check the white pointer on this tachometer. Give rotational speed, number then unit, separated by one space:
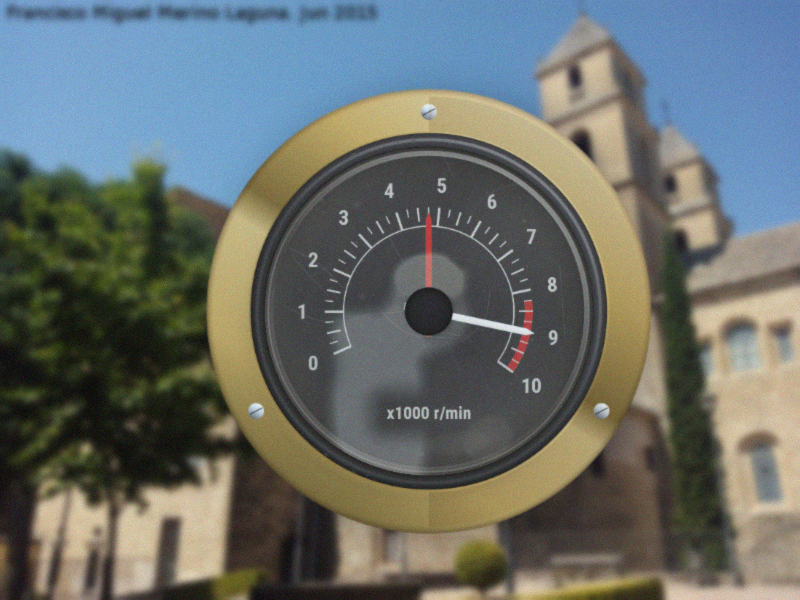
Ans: 9000 rpm
